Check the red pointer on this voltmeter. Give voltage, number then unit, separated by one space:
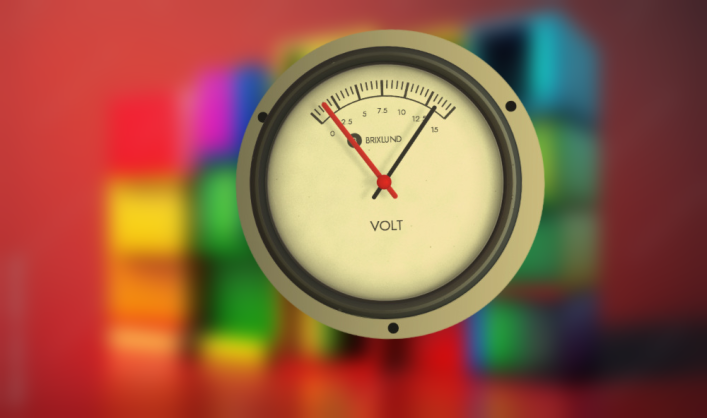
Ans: 1.5 V
